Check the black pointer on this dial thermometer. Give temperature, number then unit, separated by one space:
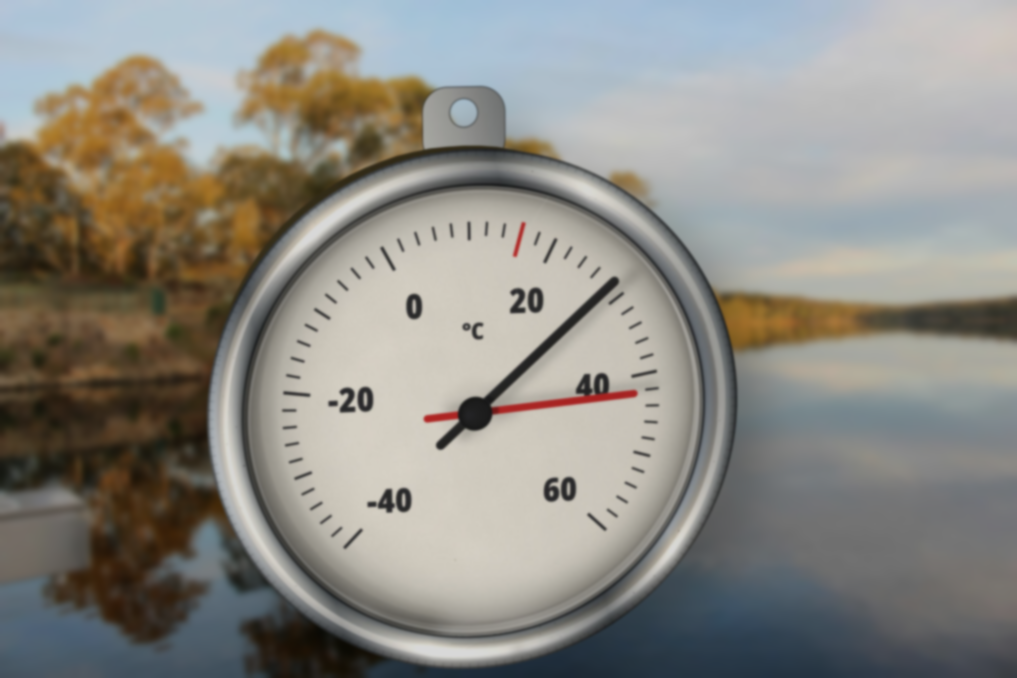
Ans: 28 °C
